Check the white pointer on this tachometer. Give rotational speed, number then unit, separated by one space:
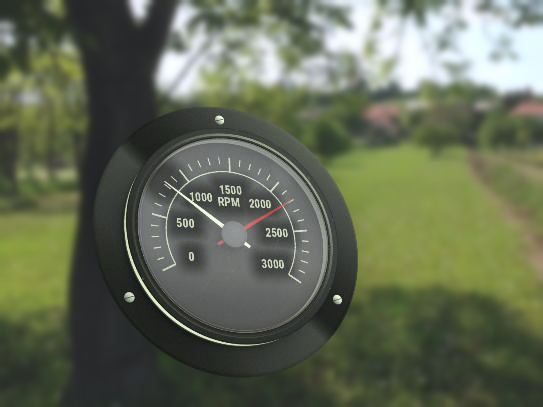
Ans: 800 rpm
